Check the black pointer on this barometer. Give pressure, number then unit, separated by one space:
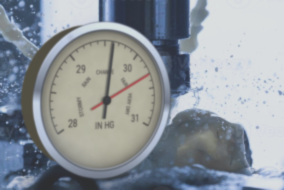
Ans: 29.6 inHg
